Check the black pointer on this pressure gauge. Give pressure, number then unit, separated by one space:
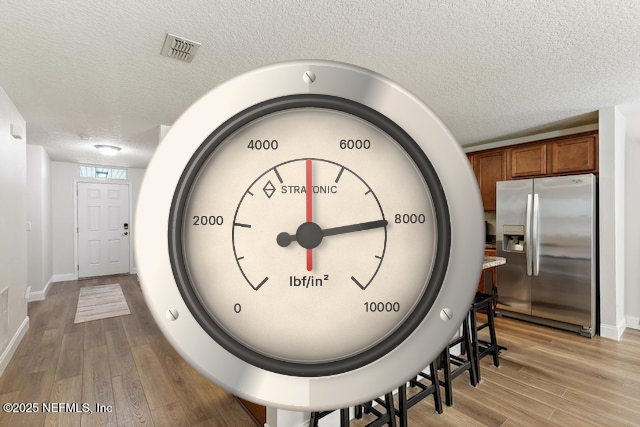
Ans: 8000 psi
